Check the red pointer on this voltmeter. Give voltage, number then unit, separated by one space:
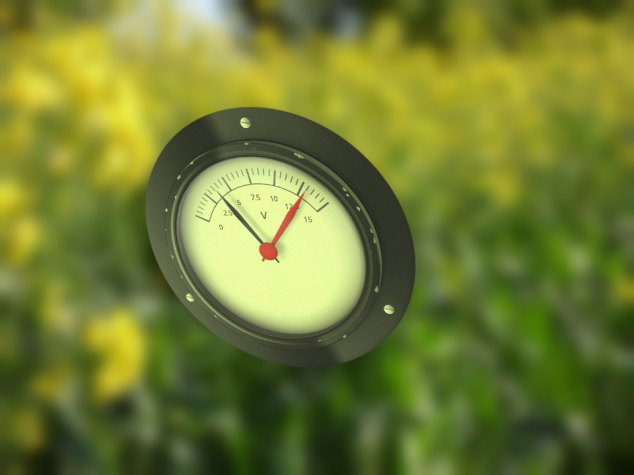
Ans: 13 V
